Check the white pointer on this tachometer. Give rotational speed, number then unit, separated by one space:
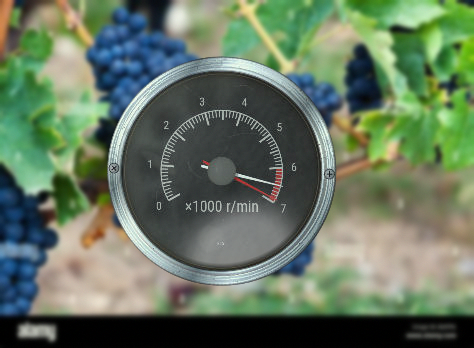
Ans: 6500 rpm
